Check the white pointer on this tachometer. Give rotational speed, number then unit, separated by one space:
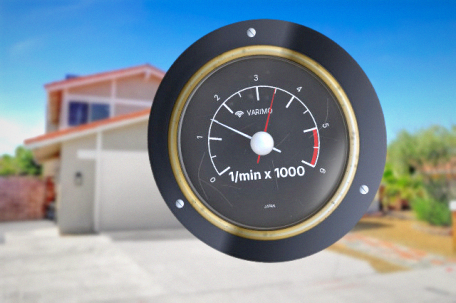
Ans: 1500 rpm
